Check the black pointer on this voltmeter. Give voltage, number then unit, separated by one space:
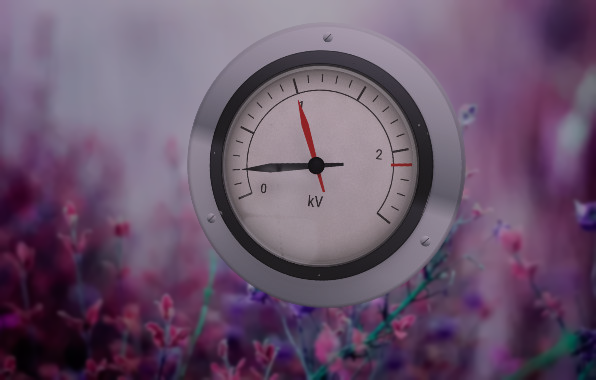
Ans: 0.2 kV
